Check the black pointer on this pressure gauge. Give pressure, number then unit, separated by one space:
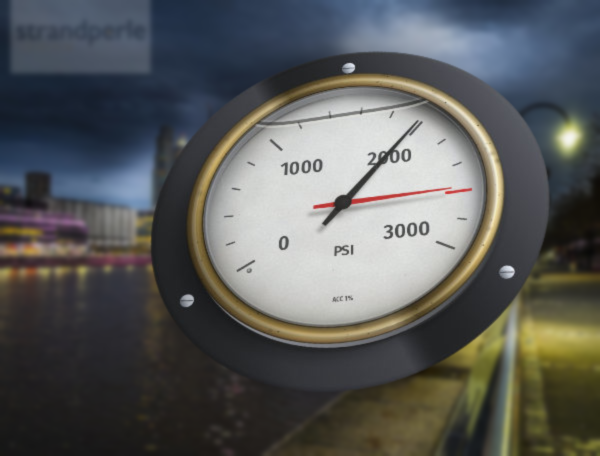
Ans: 2000 psi
